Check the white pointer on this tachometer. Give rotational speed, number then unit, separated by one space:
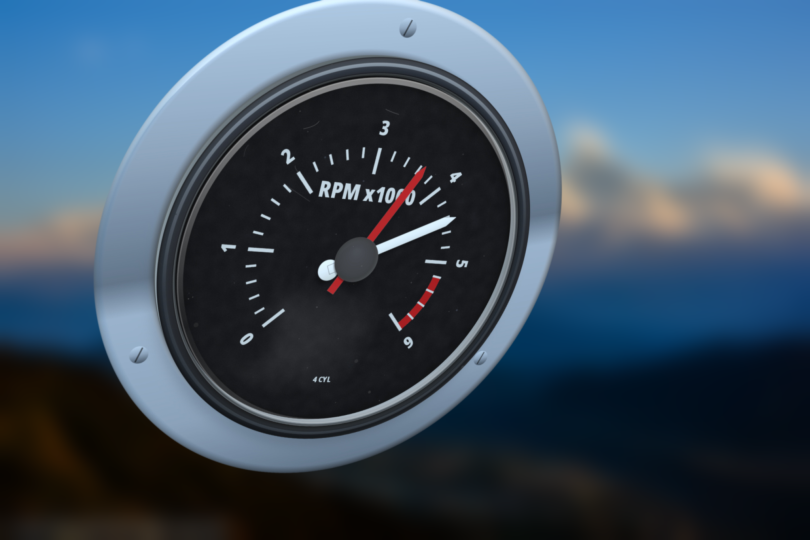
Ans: 4400 rpm
